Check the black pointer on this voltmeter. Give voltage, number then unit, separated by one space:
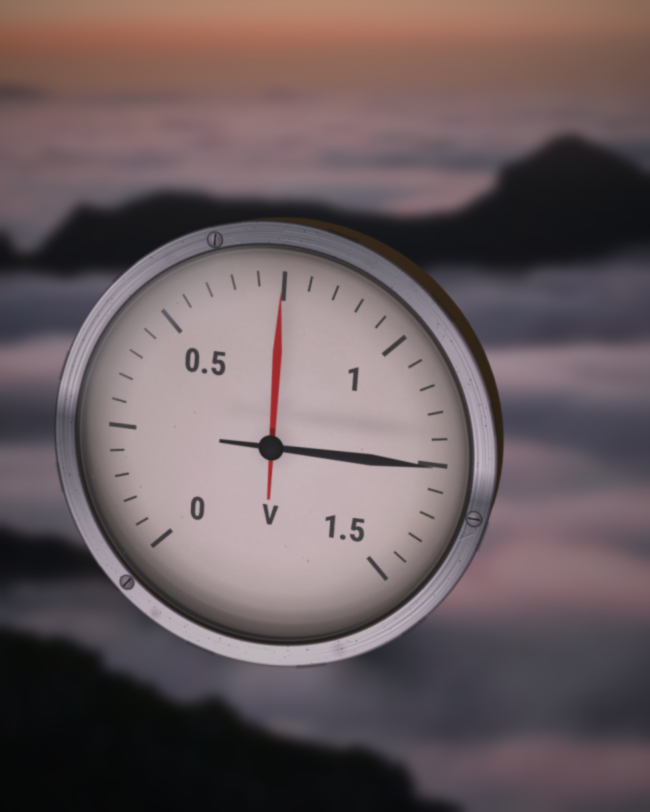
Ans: 1.25 V
